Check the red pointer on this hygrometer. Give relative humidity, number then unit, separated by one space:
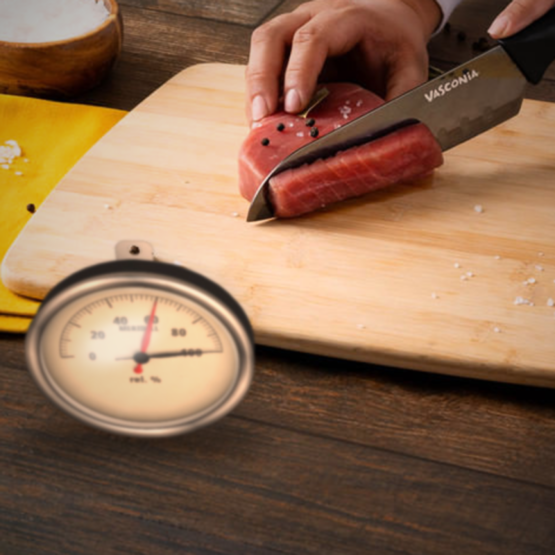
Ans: 60 %
